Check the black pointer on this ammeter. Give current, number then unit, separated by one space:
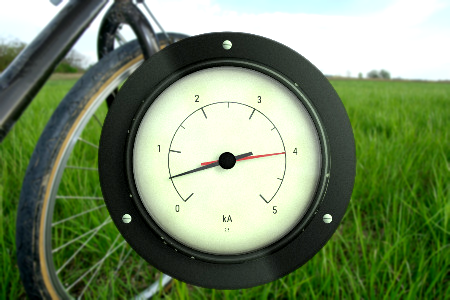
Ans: 0.5 kA
